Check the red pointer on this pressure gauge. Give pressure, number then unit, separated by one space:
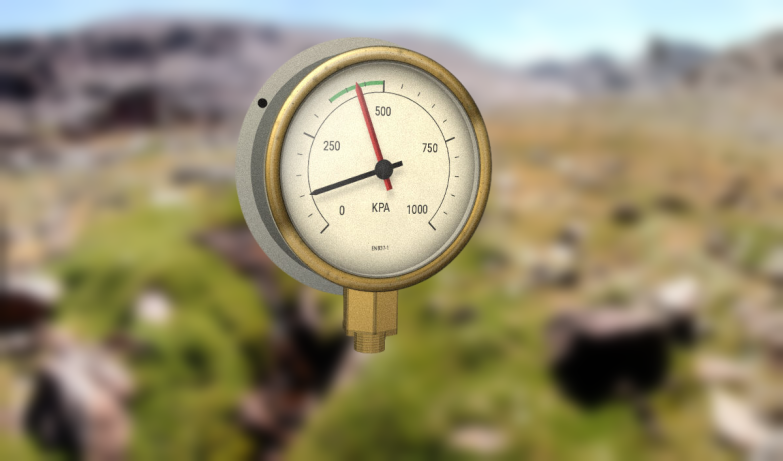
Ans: 425 kPa
